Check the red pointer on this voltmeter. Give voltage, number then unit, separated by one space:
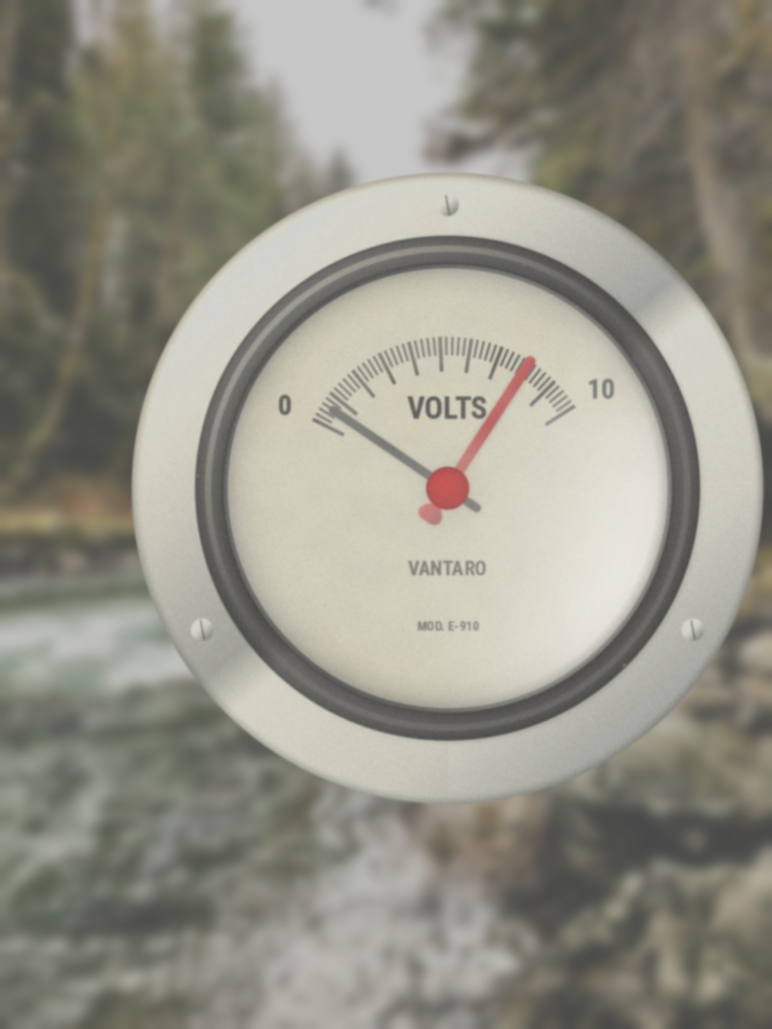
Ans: 8 V
